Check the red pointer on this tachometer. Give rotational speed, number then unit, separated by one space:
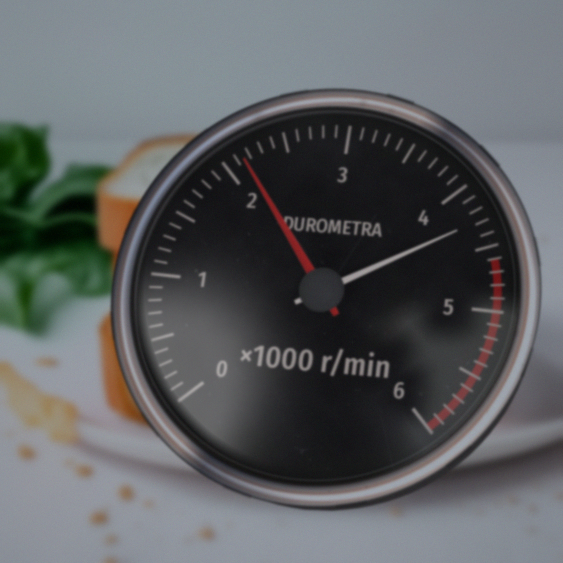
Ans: 2150 rpm
